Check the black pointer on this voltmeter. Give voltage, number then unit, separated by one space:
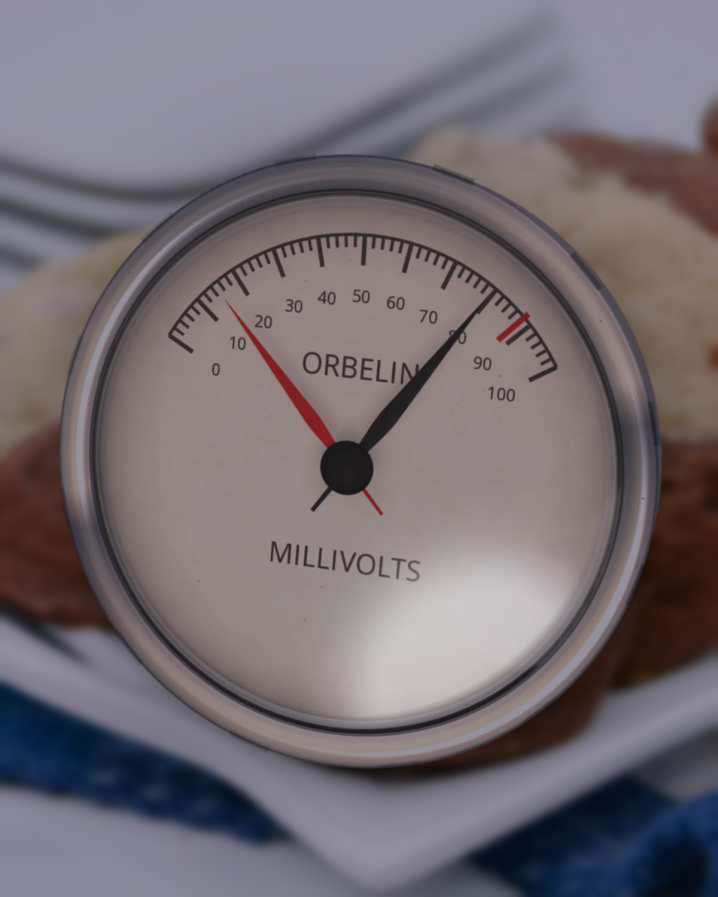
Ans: 80 mV
